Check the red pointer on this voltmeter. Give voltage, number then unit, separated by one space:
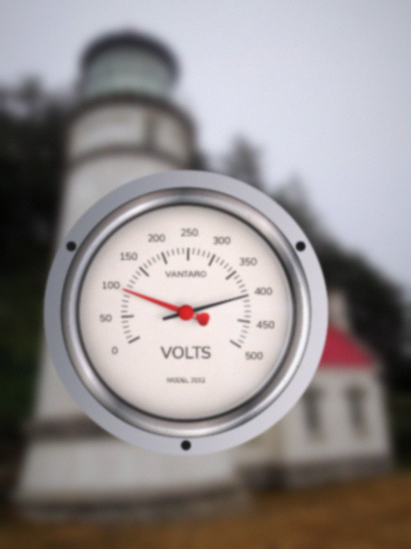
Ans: 100 V
